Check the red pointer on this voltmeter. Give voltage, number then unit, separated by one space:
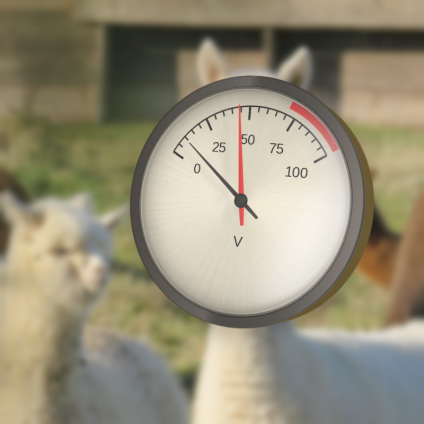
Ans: 45 V
